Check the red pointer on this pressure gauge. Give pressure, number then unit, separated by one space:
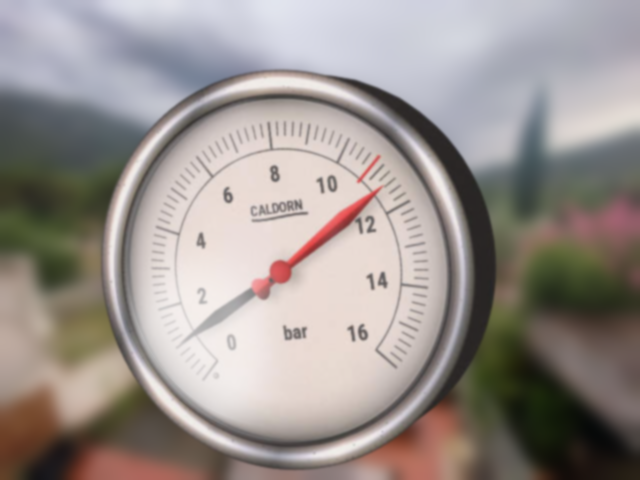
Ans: 11.4 bar
